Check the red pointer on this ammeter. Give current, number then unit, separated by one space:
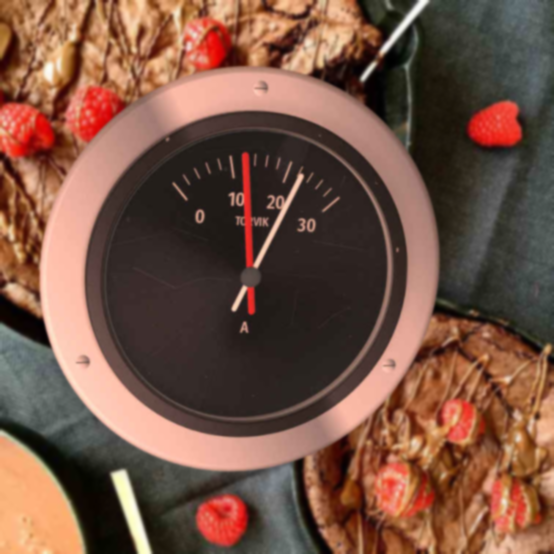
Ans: 12 A
